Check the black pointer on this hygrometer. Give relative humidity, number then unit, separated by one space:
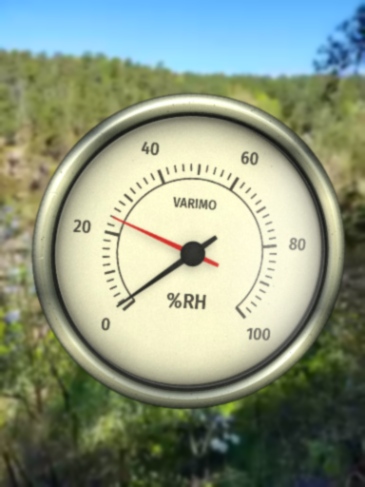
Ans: 2 %
